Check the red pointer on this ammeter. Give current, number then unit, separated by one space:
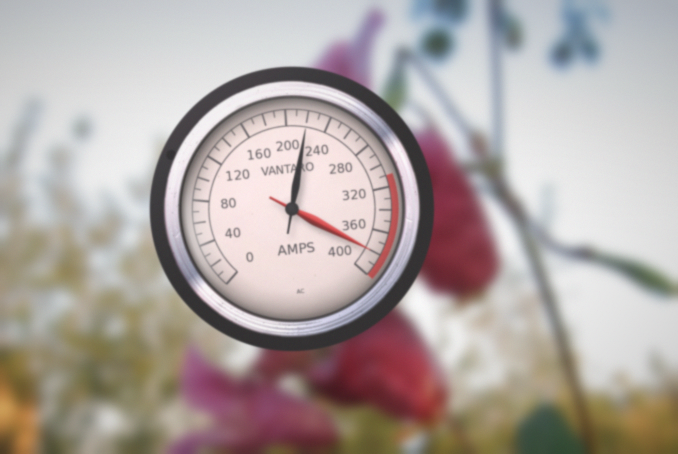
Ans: 380 A
